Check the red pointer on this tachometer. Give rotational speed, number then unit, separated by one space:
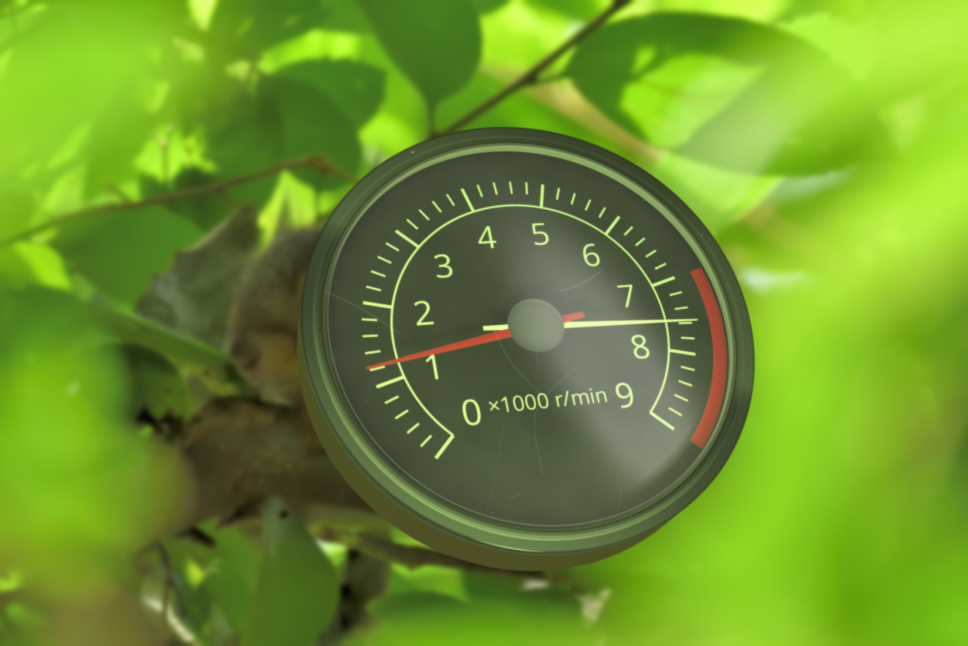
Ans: 1200 rpm
